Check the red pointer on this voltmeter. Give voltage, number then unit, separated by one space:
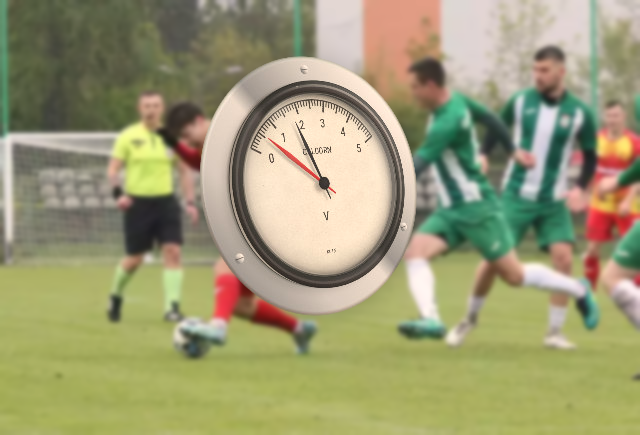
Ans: 0.5 V
